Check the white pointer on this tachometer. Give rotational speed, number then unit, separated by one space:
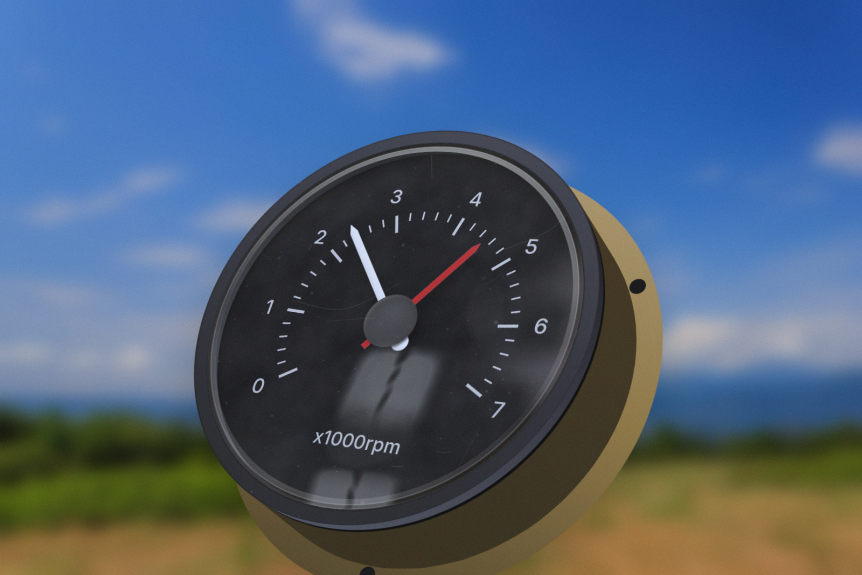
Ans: 2400 rpm
